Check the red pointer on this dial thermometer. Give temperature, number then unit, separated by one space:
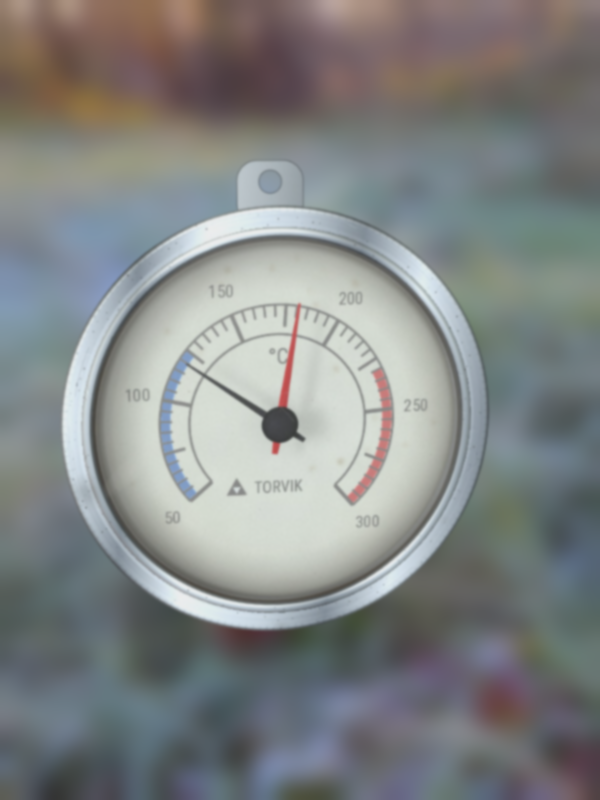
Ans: 180 °C
